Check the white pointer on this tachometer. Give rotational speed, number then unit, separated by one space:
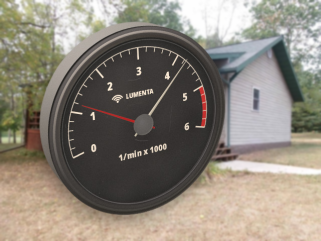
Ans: 4200 rpm
